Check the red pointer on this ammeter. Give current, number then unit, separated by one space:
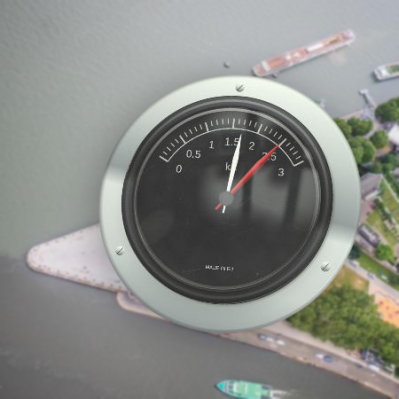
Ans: 2.5 kA
